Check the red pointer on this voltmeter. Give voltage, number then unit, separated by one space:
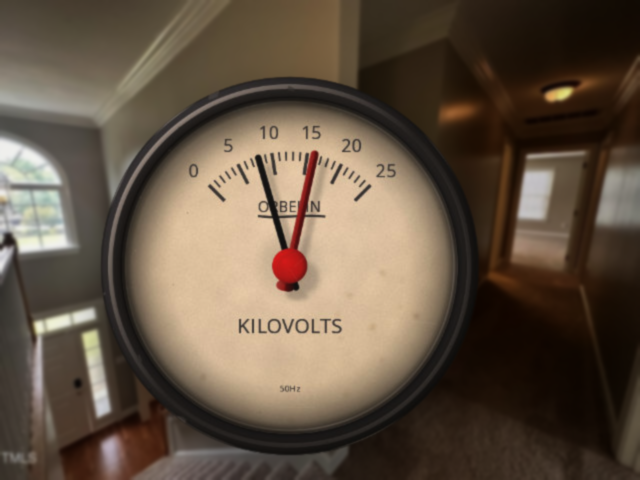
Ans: 16 kV
